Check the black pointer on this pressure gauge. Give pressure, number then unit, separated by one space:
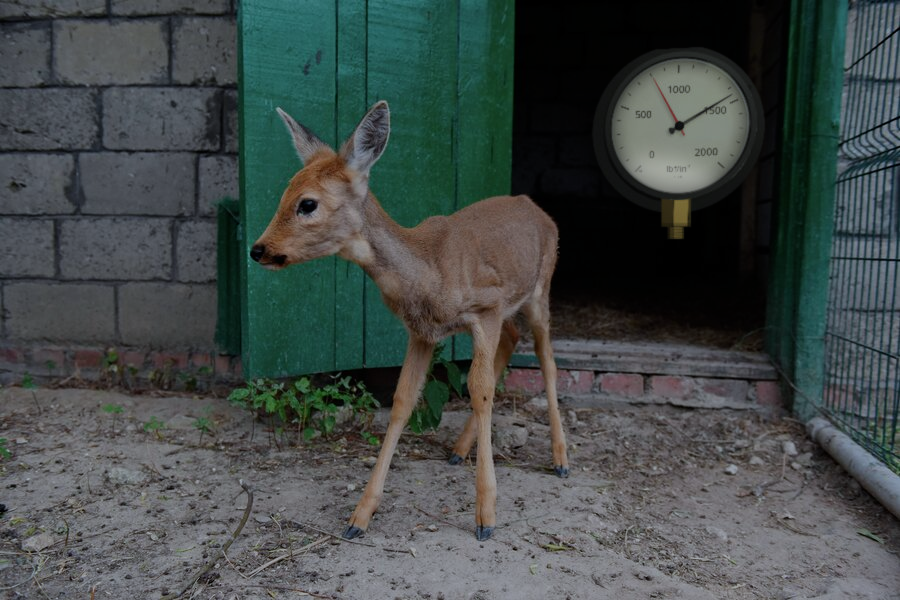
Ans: 1450 psi
